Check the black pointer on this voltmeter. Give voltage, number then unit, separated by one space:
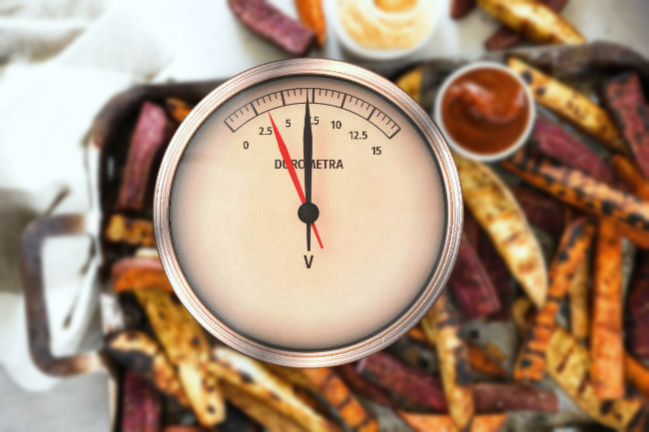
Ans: 7 V
